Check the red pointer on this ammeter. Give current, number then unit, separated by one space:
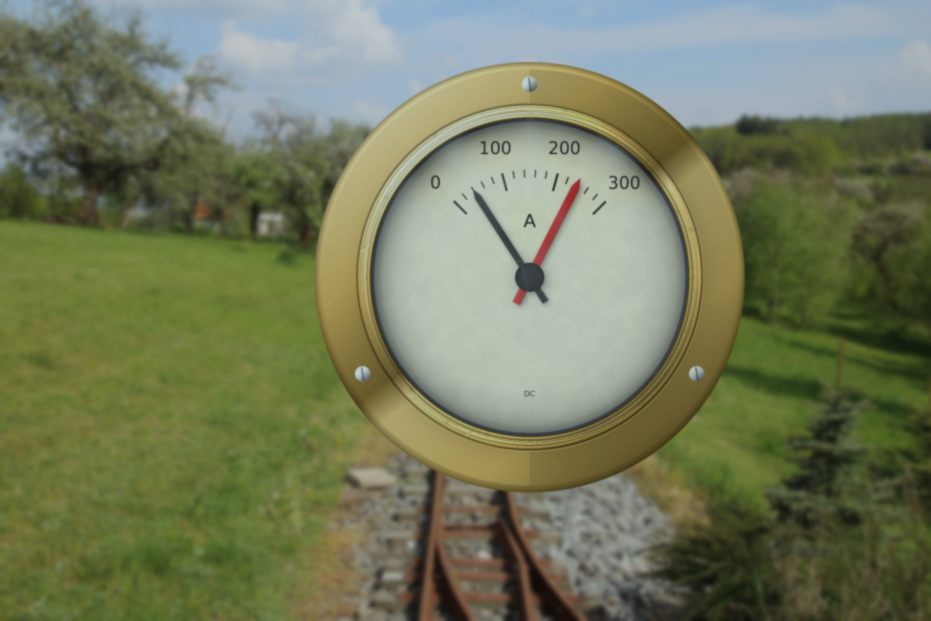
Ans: 240 A
